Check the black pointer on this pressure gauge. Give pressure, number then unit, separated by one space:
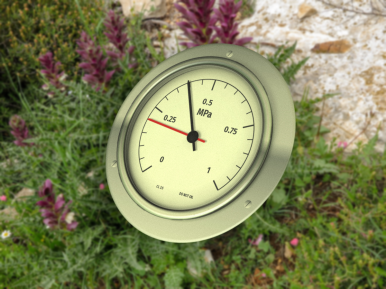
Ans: 0.4 MPa
